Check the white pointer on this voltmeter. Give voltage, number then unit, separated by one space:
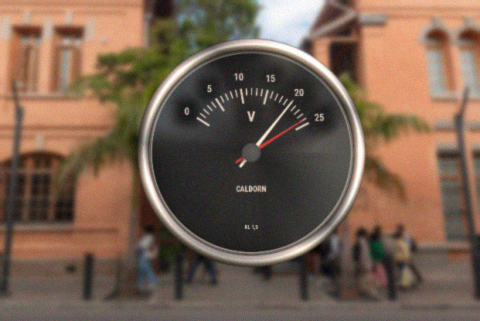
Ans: 20 V
